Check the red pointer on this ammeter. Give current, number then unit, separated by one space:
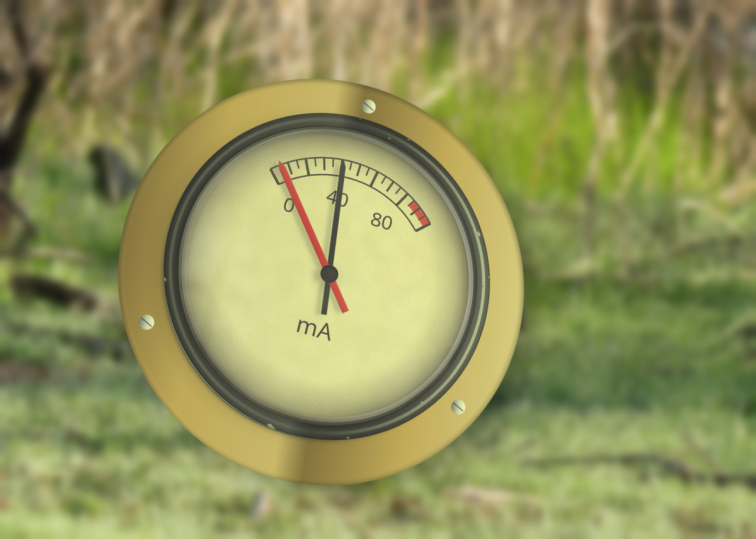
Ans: 5 mA
